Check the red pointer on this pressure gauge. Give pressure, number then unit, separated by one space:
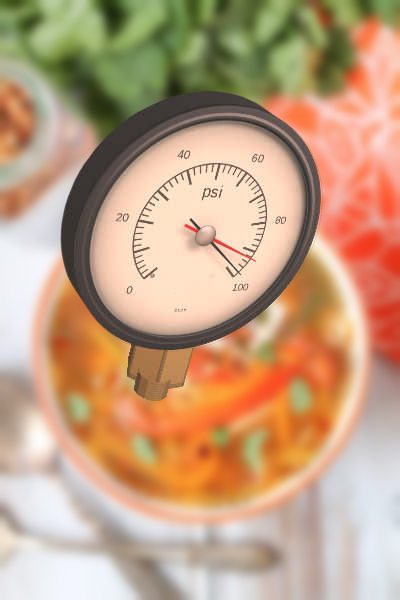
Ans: 92 psi
